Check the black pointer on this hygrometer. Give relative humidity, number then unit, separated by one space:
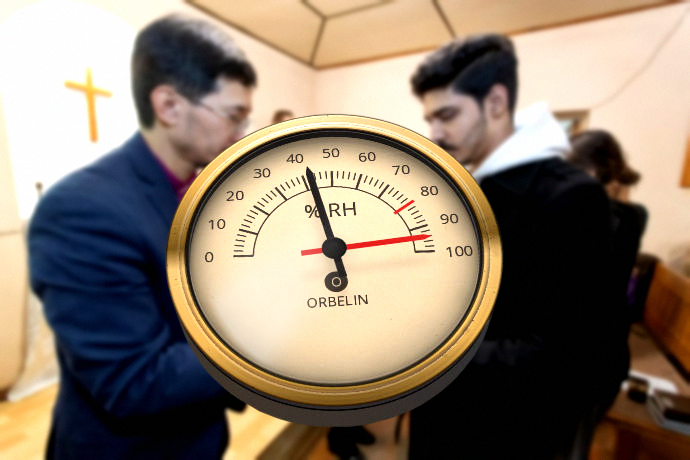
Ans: 42 %
